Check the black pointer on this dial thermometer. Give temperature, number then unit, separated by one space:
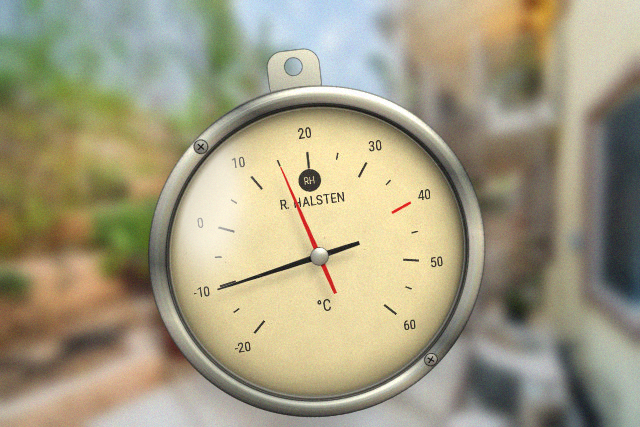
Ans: -10 °C
